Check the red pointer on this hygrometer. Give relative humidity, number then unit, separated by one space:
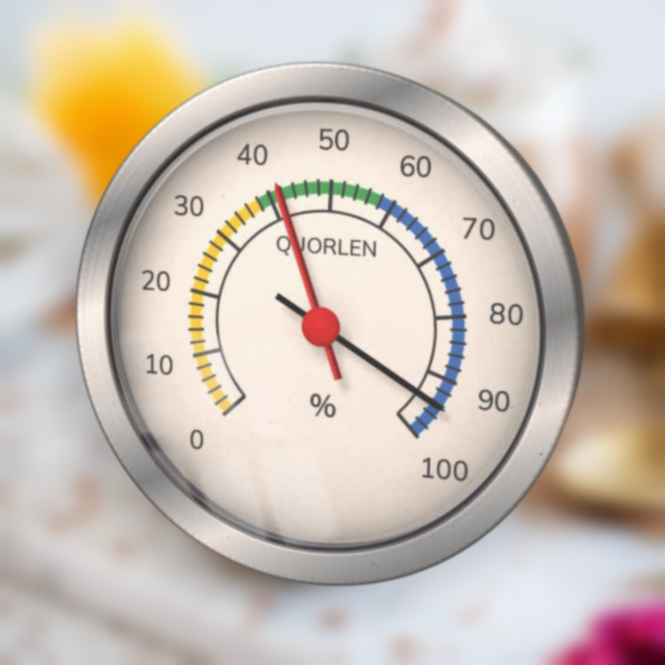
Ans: 42 %
